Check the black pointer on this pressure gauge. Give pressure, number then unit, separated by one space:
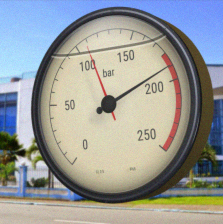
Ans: 190 bar
